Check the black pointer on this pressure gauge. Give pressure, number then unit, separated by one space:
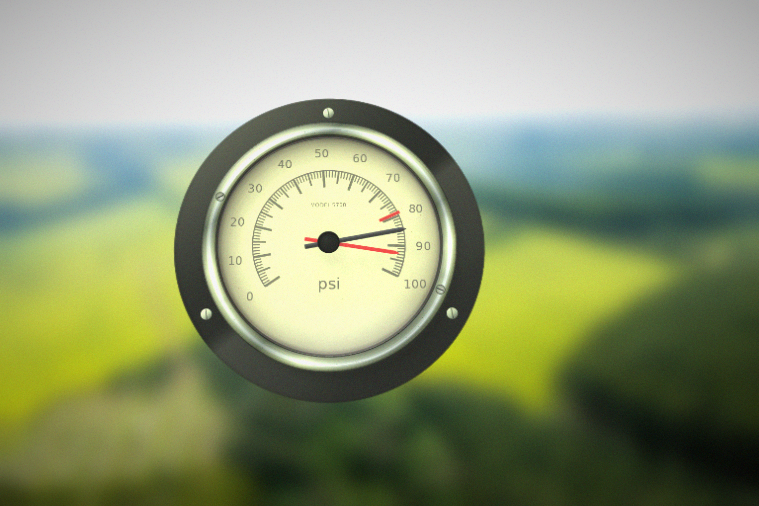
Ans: 85 psi
